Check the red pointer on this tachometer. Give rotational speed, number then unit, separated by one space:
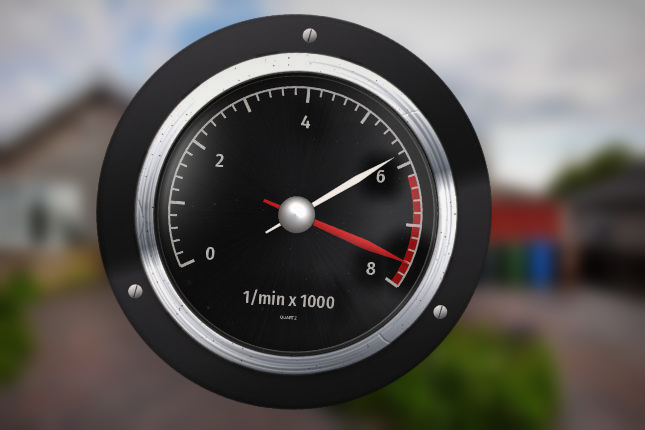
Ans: 7600 rpm
